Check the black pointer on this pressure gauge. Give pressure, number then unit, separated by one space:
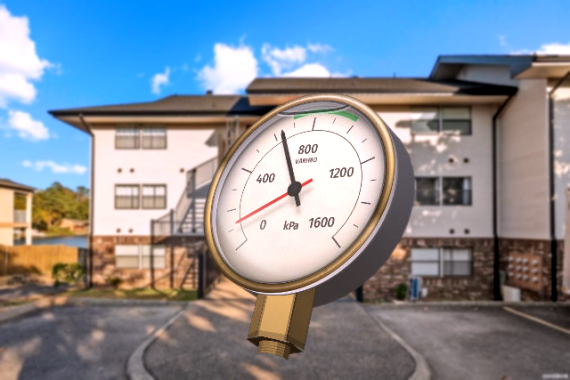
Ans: 650 kPa
